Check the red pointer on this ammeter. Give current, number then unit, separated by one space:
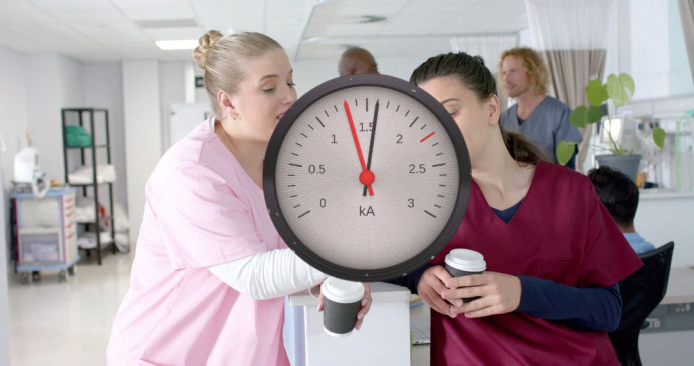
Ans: 1.3 kA
